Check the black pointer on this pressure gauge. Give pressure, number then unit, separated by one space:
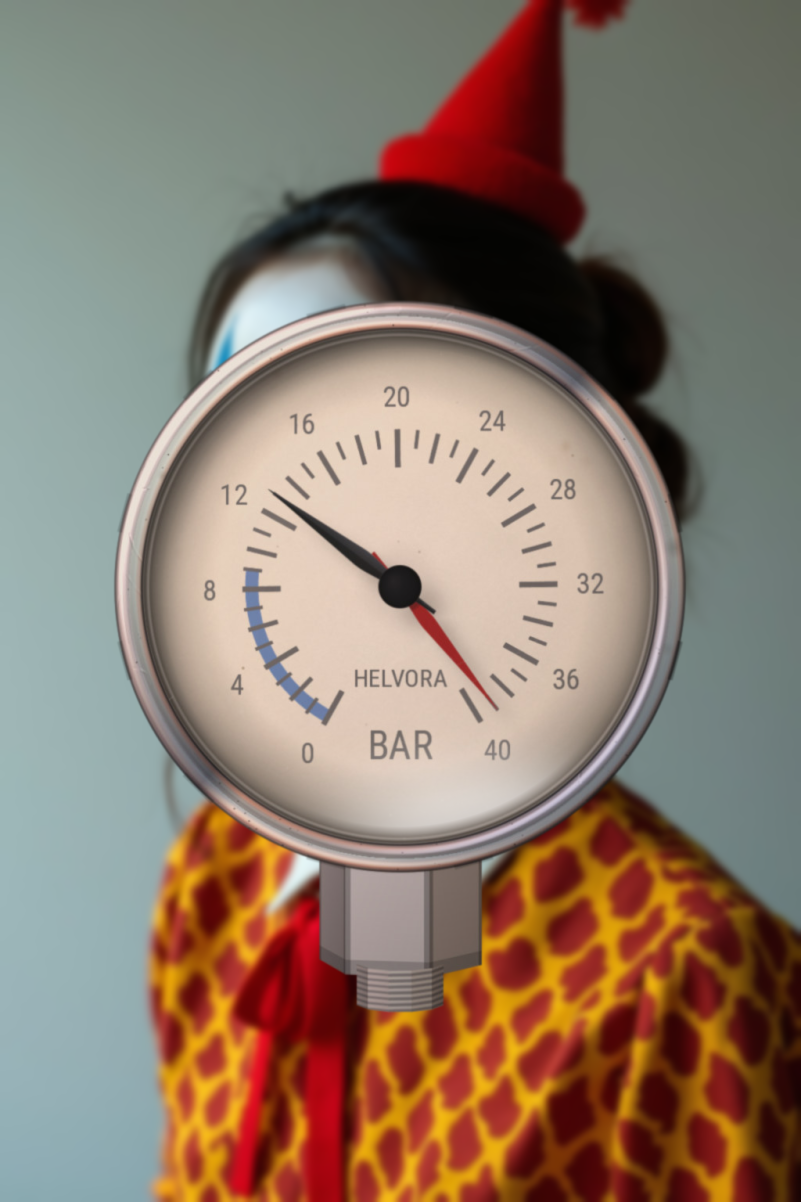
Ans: 13 bar
